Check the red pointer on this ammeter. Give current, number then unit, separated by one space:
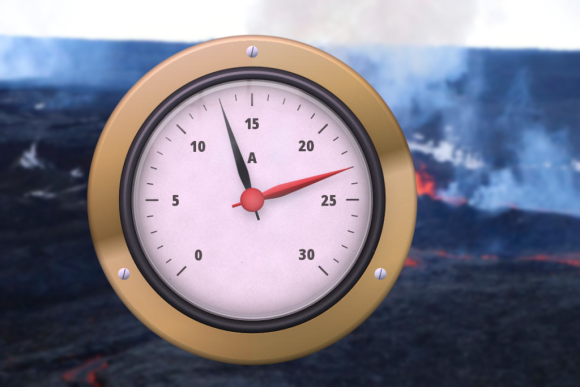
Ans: 23 A
